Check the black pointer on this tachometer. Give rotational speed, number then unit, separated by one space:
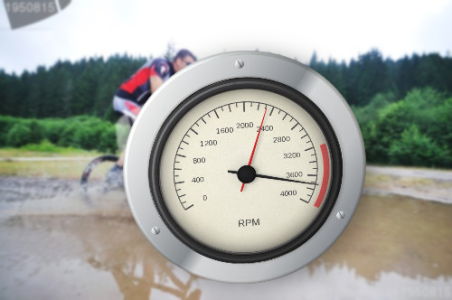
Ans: 3700 rpm
